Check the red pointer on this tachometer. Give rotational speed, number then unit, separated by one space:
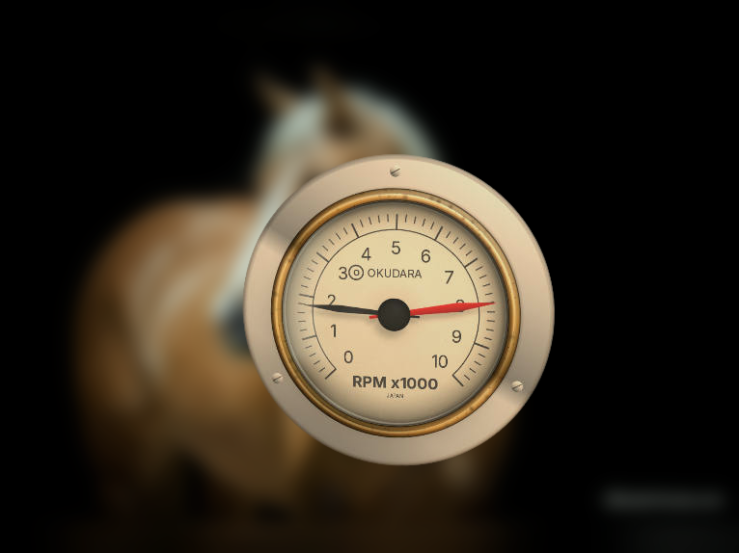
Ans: 8000 rpm
